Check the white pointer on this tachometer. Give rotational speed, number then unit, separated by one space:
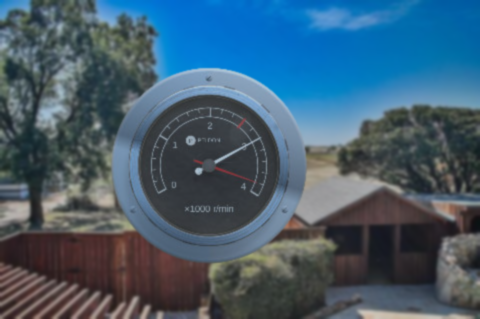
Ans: 3000 rpm
